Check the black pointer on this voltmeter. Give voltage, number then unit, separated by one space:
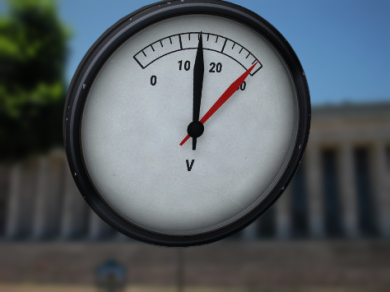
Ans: 14 V
